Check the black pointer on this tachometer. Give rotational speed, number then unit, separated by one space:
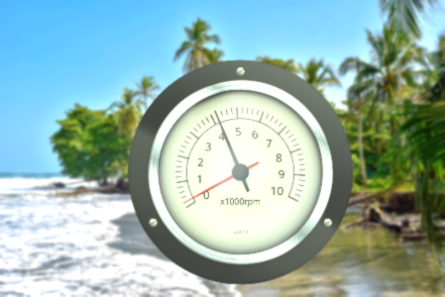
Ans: 4200 rpm
